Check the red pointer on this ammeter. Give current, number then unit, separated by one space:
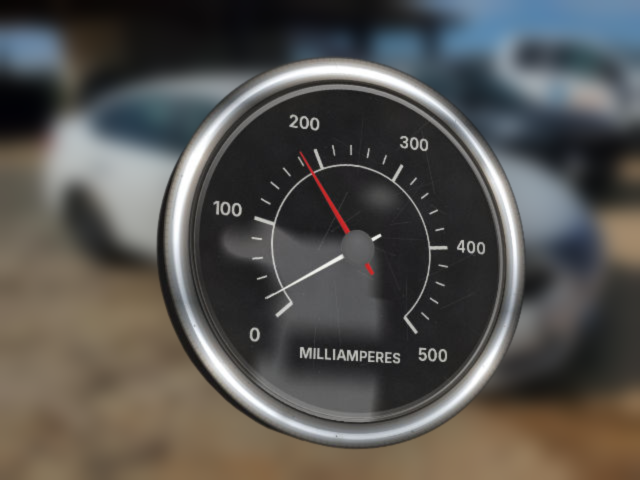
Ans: 180 mA
